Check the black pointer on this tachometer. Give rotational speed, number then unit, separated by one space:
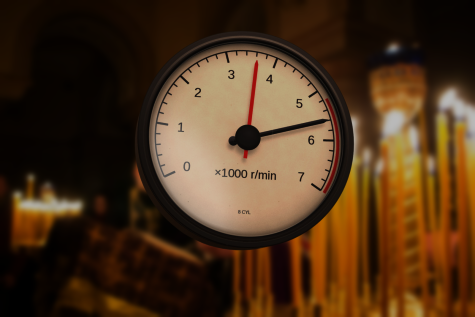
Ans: 5600 rpm
